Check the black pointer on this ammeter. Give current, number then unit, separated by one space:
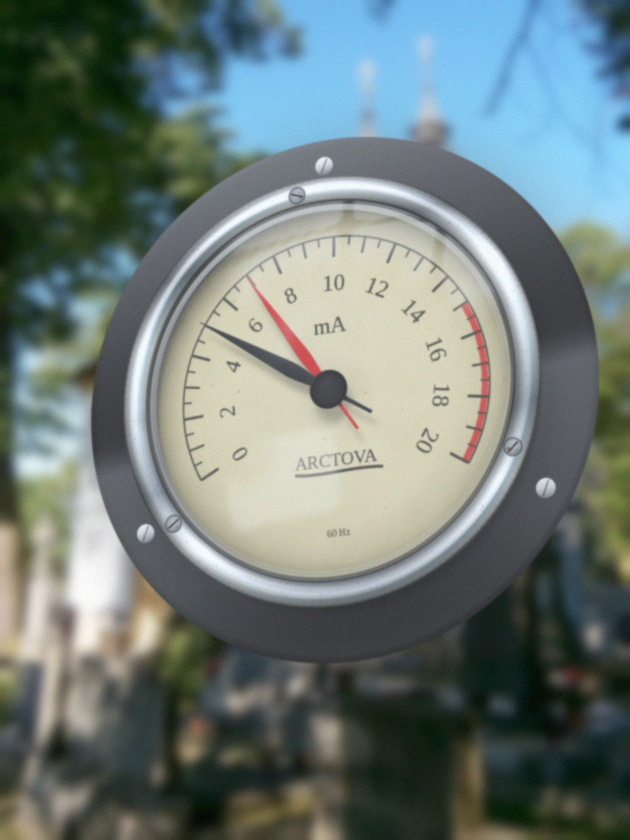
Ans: 5 mA
